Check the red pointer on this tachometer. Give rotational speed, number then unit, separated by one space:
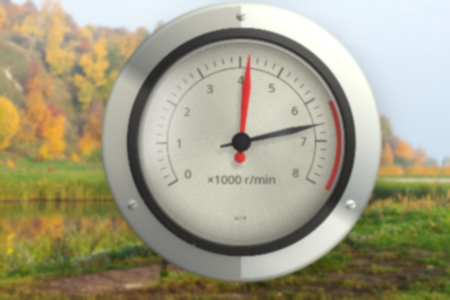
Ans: 4200 rpm
